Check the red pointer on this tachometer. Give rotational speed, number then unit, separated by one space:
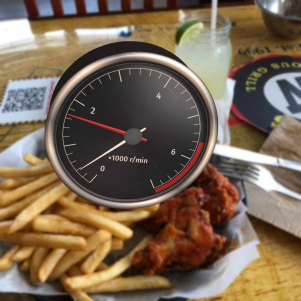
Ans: 1700 rpm
